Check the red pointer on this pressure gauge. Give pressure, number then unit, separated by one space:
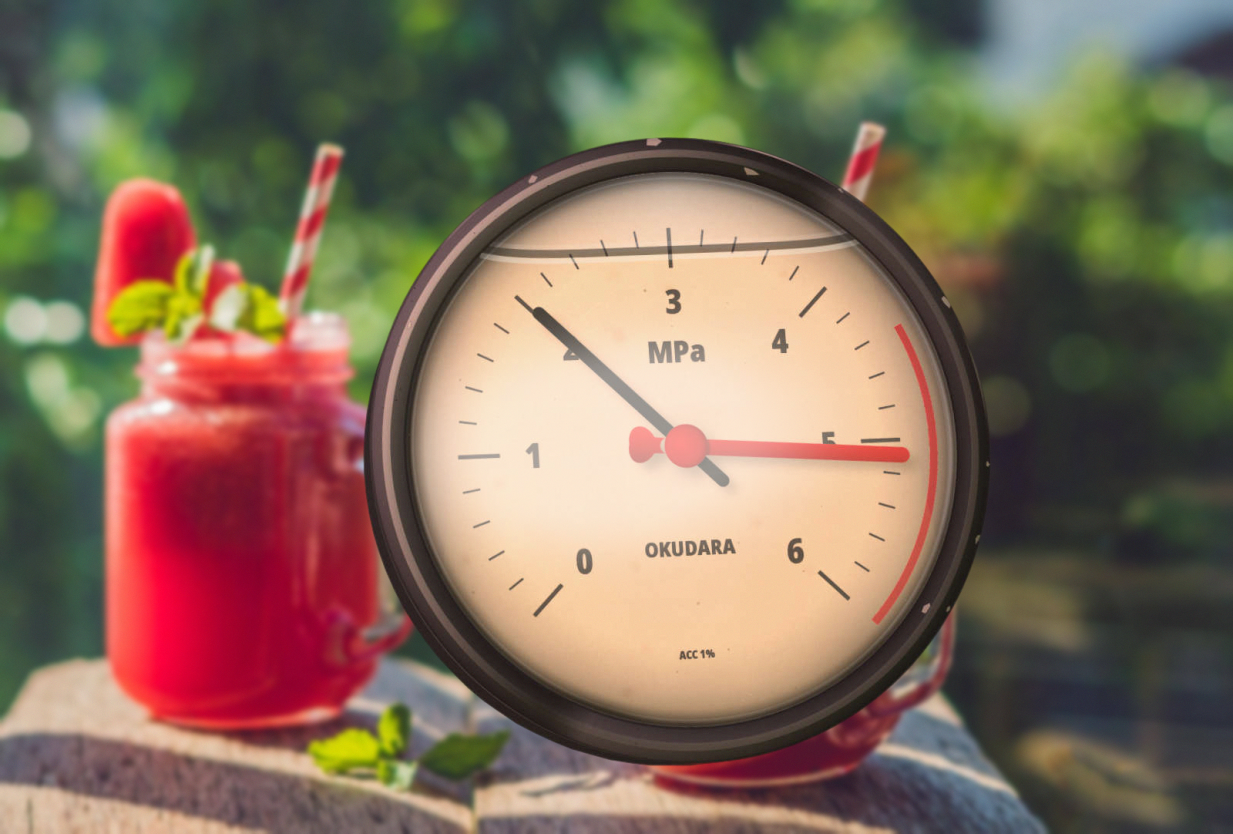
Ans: 5.1 MPa
